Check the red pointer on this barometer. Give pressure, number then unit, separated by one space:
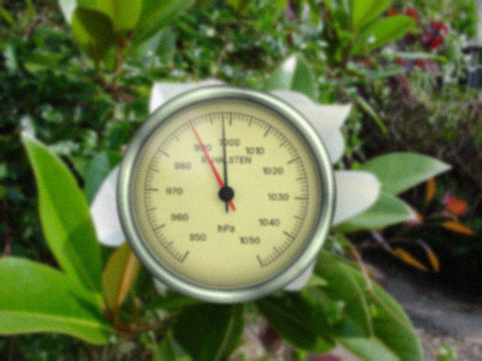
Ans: 990 hPa
